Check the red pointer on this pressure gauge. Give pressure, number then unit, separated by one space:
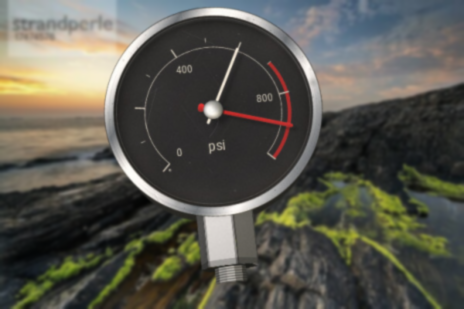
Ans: 900 psi
